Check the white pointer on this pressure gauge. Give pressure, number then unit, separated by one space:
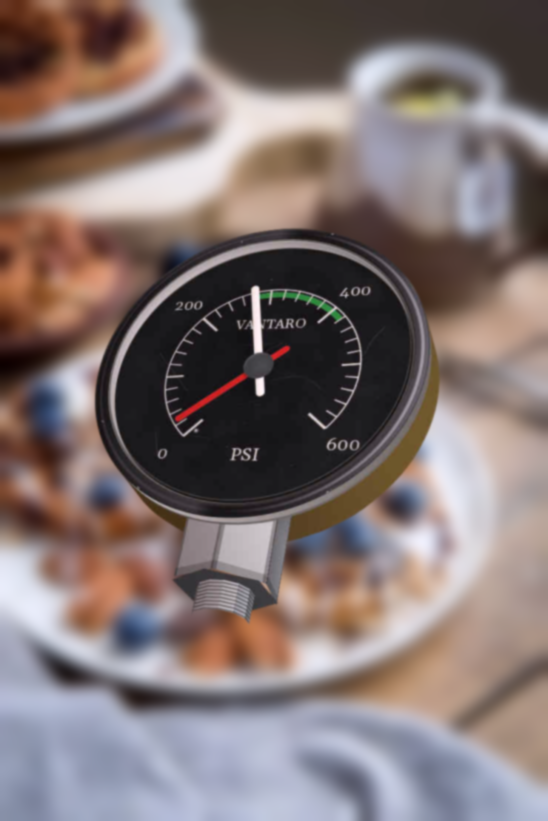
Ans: 280 psi
